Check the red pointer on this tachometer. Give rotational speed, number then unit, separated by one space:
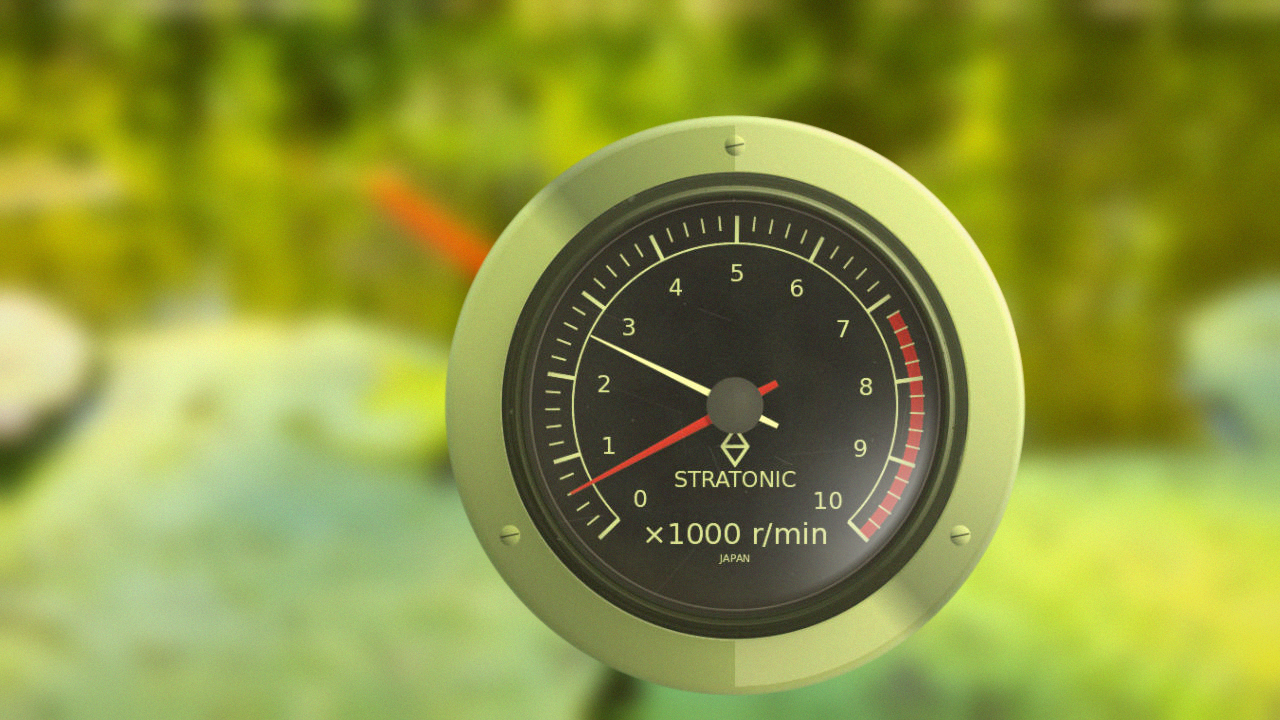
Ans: 600 rpm
